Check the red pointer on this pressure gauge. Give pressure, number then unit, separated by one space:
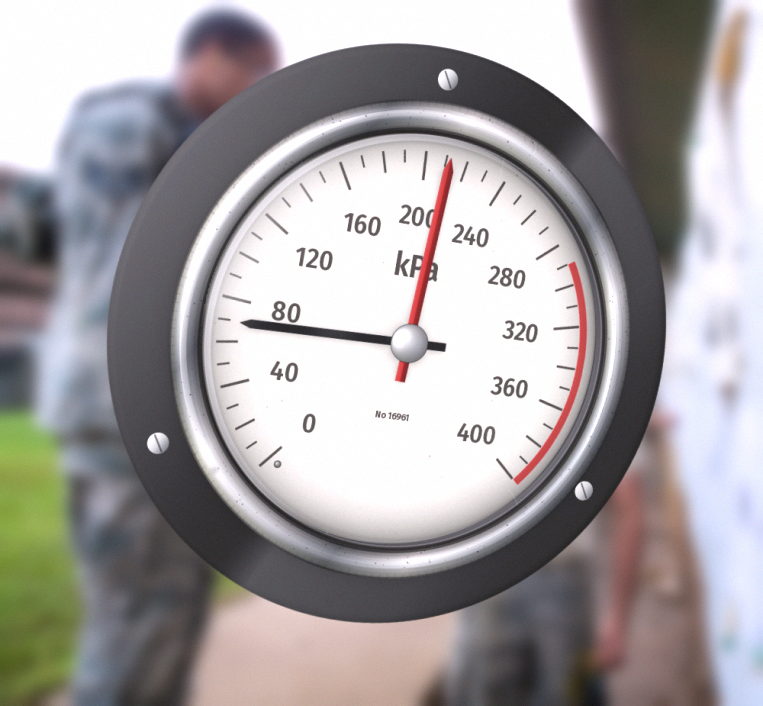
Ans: 210 kPa
